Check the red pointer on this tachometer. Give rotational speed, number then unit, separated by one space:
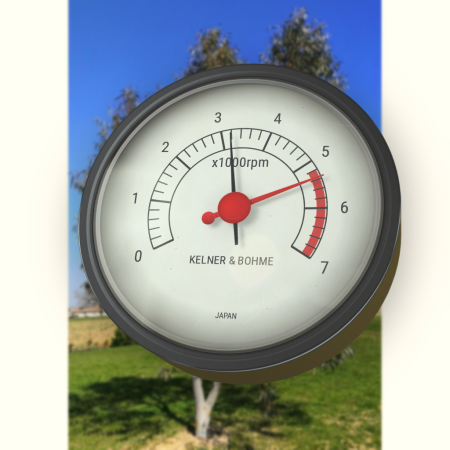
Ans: 5400 rpm
